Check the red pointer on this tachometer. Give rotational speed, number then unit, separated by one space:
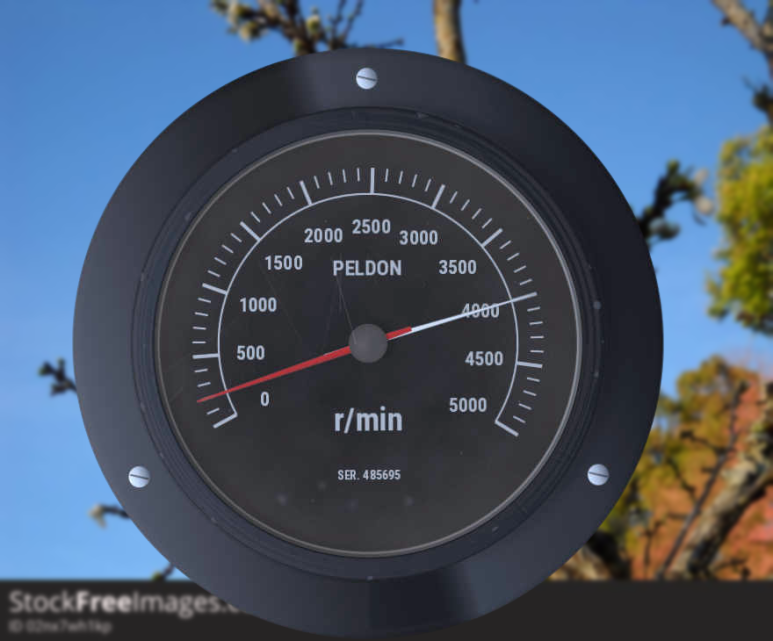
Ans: 200 rpm
